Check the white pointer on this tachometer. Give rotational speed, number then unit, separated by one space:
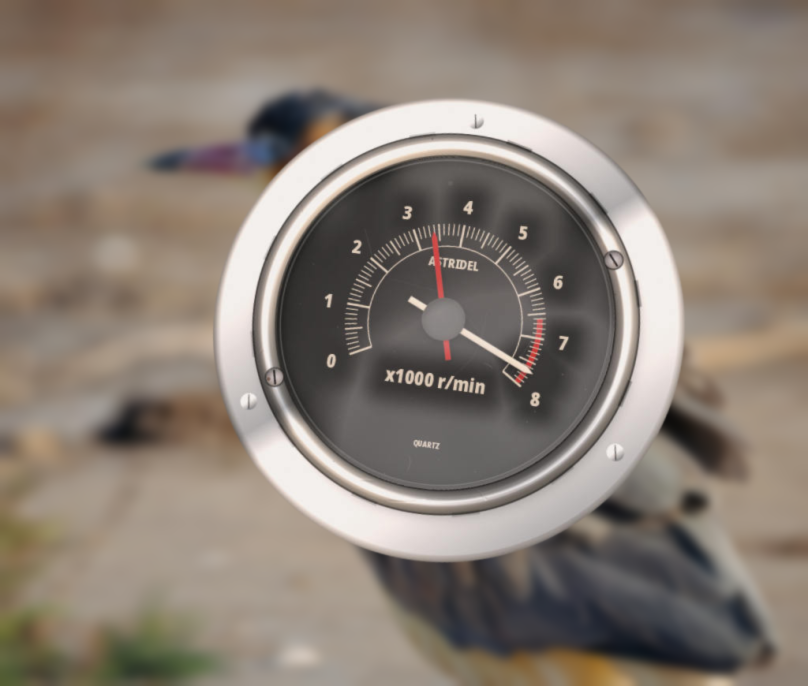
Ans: 7700 rpm
